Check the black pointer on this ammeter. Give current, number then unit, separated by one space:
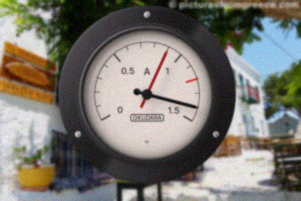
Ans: 1.4 A
